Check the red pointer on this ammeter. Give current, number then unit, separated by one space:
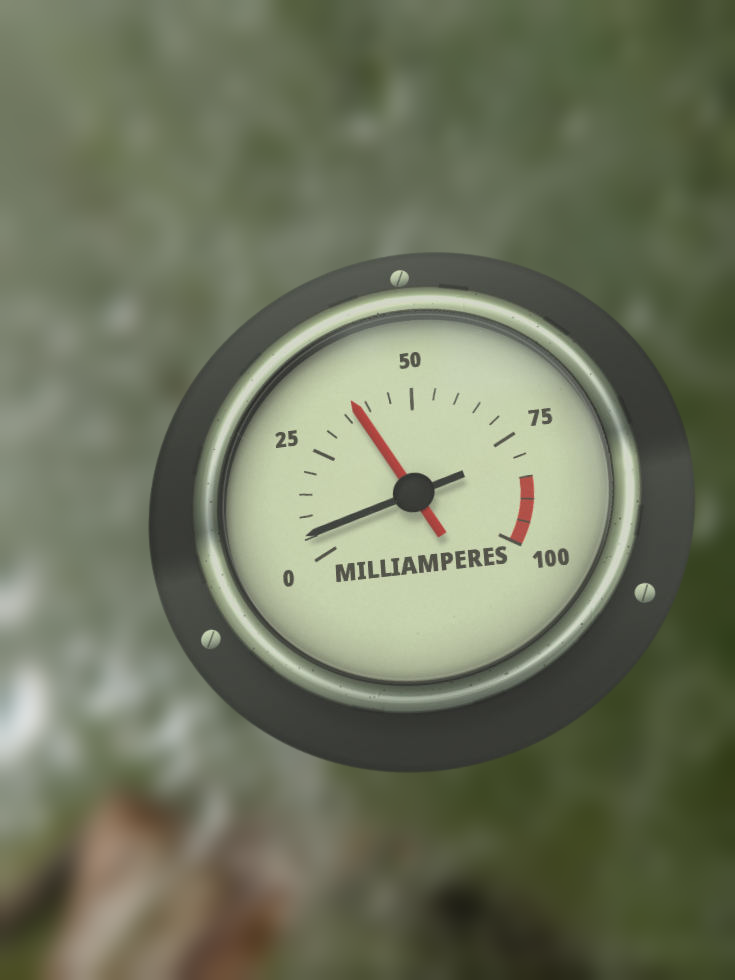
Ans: 37.5 mA
